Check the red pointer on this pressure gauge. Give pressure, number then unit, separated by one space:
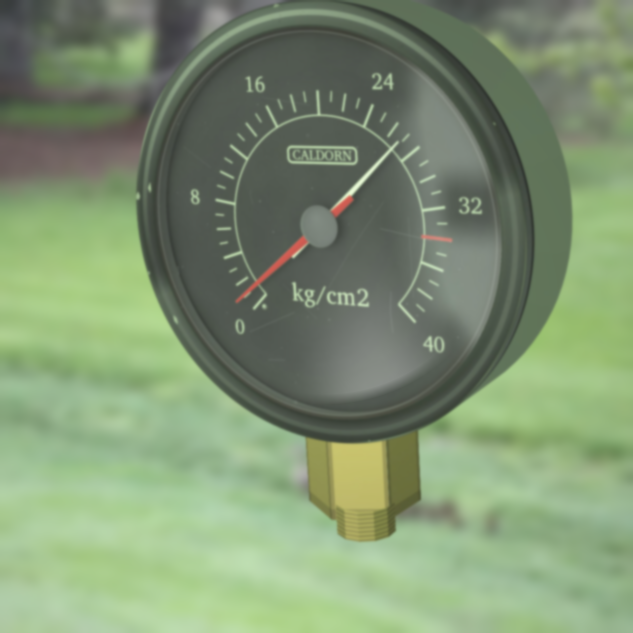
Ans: 1 kg/cm²
